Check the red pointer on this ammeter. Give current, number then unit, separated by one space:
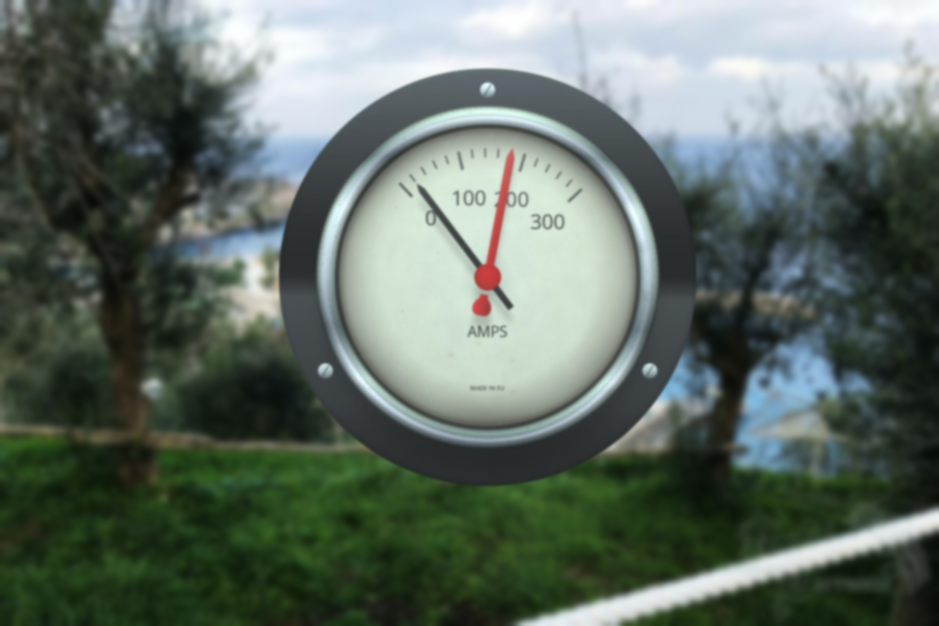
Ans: 180 A
